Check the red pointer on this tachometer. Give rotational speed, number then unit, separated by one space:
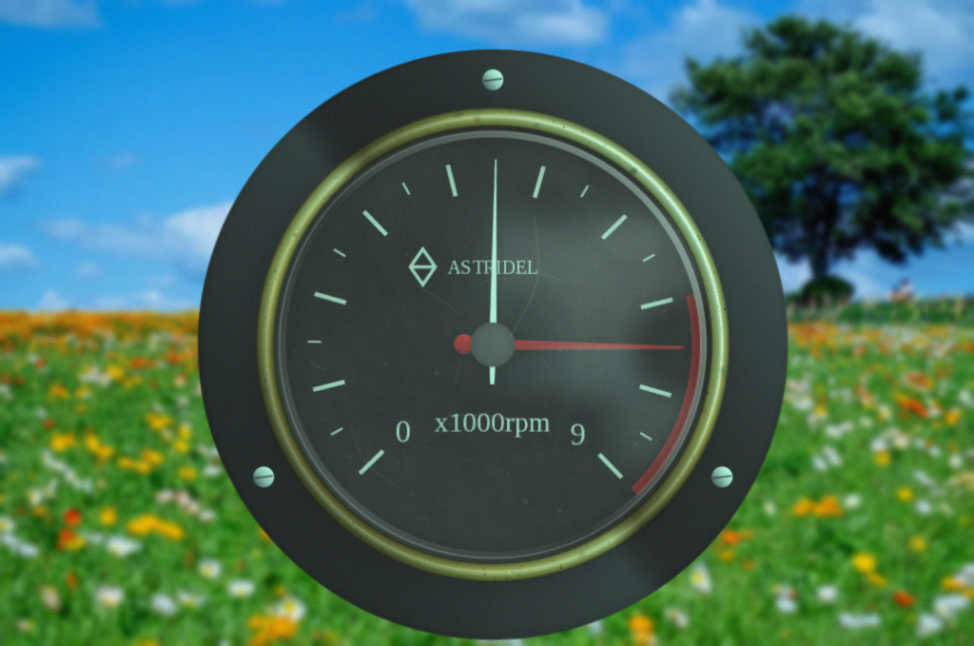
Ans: 7500 rpm
